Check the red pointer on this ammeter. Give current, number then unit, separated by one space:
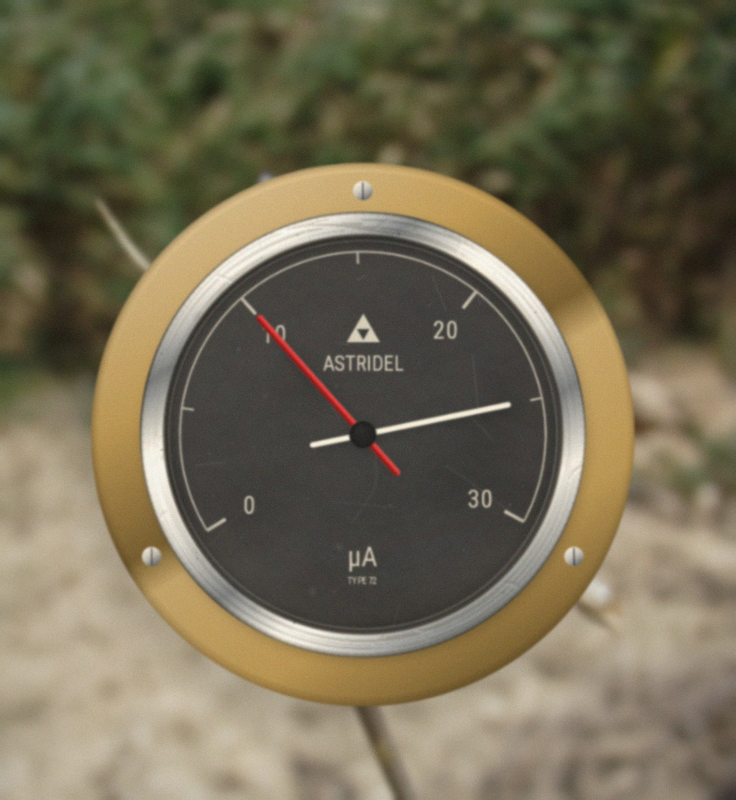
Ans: 10 µA
